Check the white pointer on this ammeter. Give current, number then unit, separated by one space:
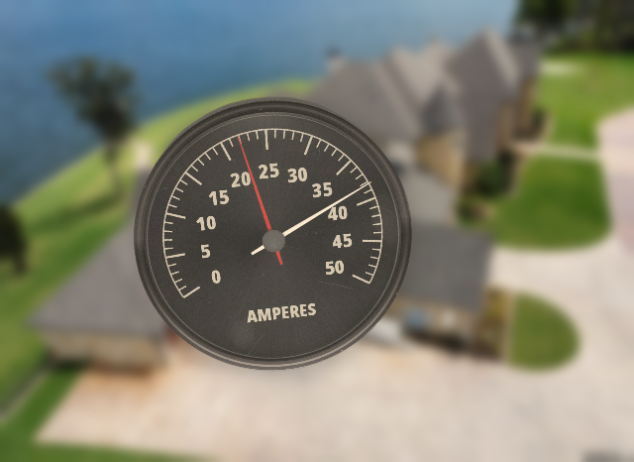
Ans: 38 A
